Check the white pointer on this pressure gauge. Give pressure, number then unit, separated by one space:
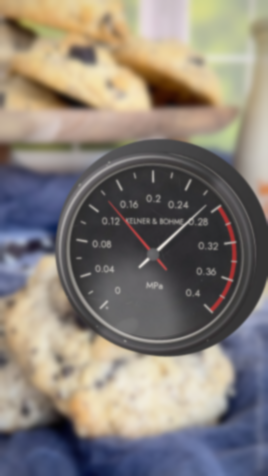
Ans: 0.27 MPa
